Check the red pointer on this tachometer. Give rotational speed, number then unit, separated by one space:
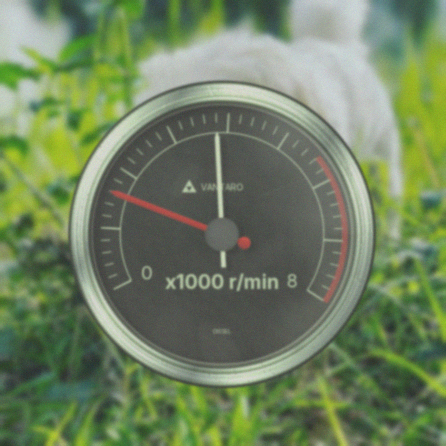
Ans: 1600 rpm
